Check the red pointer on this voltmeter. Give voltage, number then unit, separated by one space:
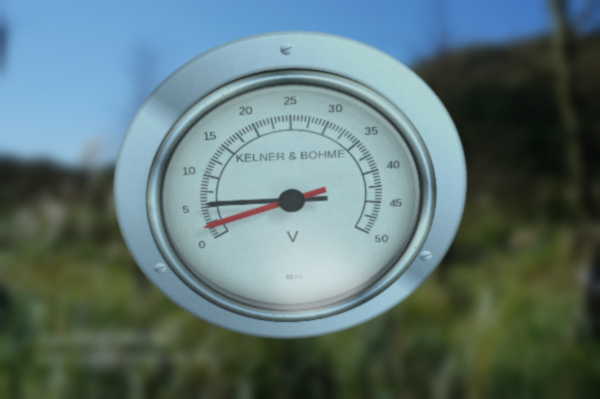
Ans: 2.5 V
